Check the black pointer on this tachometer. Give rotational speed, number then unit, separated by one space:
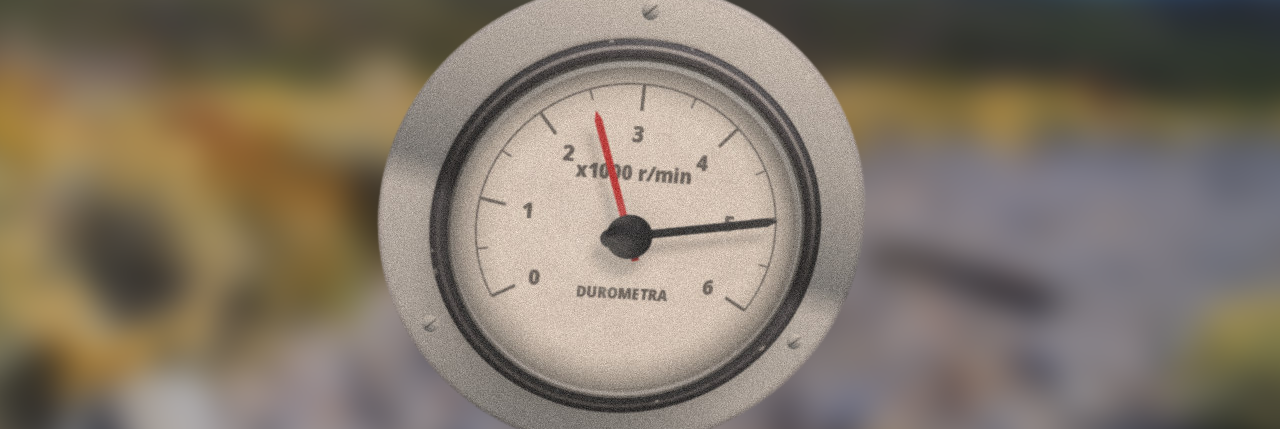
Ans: 5000 rpm
